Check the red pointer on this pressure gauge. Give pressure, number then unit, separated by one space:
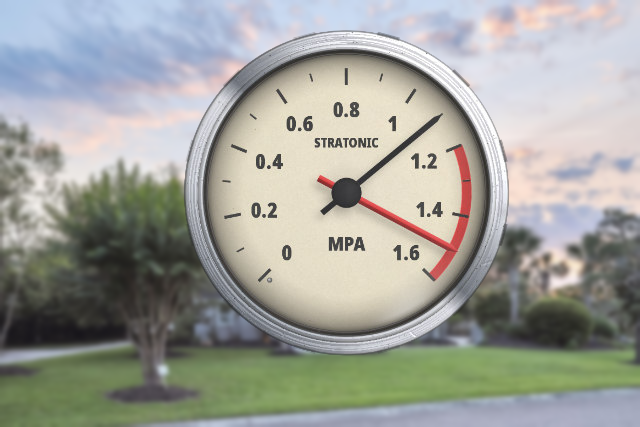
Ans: 1.5 MPa
